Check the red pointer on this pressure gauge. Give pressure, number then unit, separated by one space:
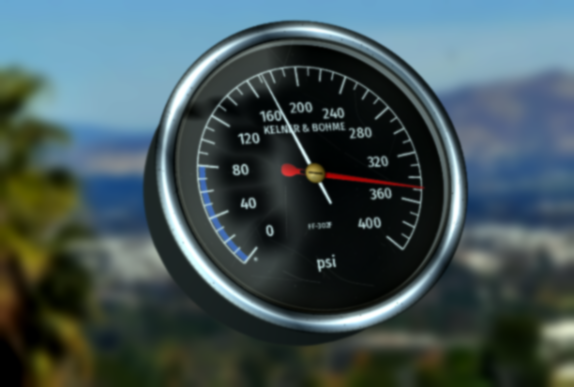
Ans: 350 psi
